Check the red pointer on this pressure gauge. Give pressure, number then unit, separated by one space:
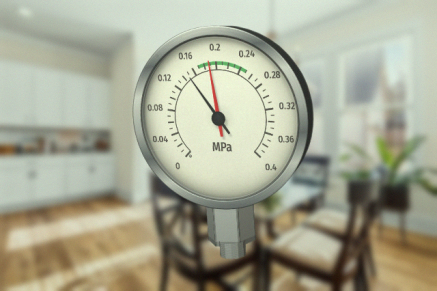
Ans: 0.19 MPa
